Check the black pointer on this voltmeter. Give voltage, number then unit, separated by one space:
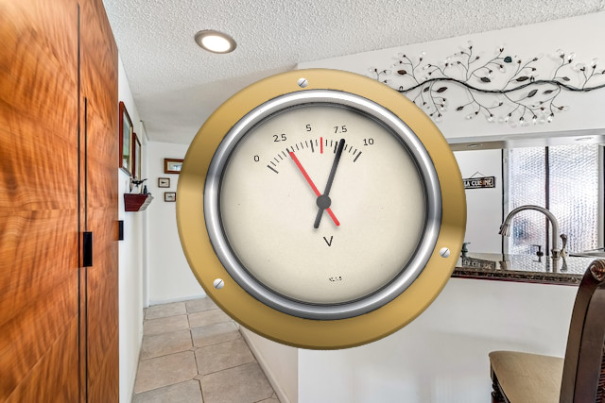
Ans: 8 V
